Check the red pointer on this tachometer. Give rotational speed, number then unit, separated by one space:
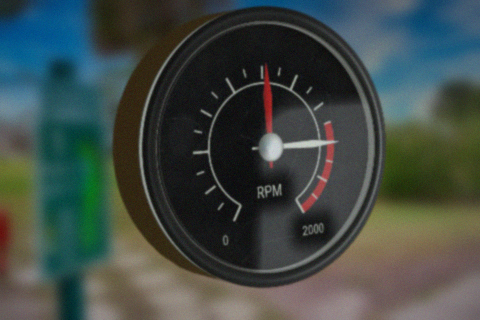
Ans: 1000 rpm
